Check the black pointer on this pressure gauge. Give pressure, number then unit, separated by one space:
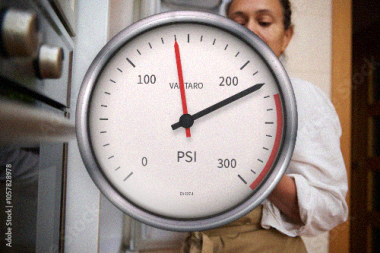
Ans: 220 psi
